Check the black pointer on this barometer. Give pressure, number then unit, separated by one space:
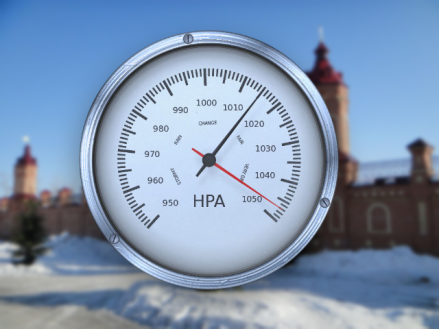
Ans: 1015 hPa
